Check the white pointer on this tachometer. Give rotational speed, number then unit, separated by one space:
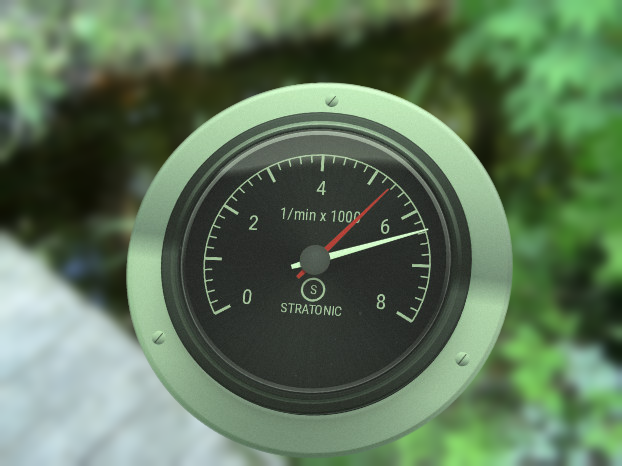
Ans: 6400 rpm
